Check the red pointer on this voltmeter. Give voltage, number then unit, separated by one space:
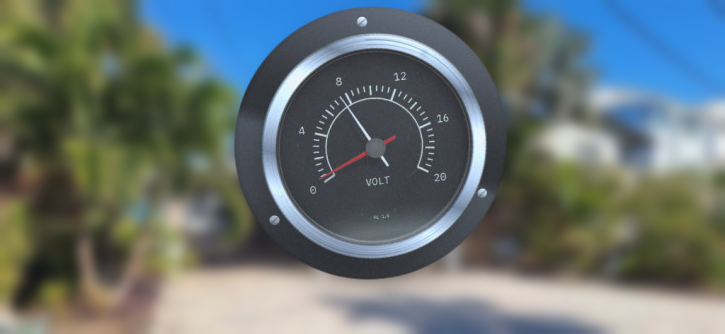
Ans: 0.5 V
